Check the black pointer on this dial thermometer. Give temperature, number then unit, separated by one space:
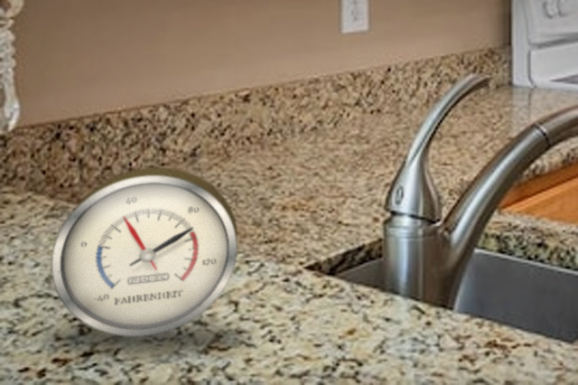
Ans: 90 °F
